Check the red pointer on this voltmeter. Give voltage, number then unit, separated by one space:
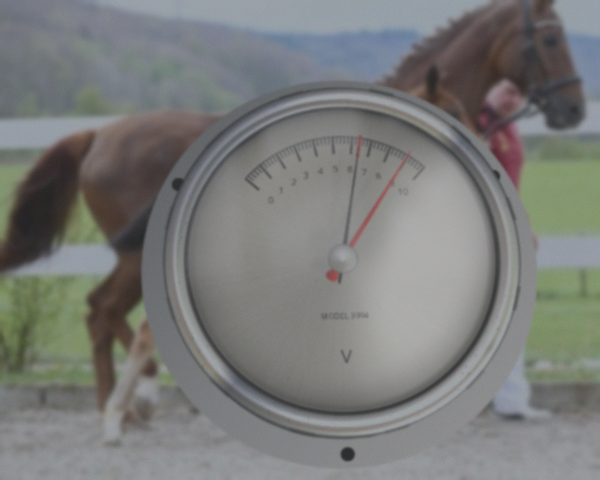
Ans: 9 V
